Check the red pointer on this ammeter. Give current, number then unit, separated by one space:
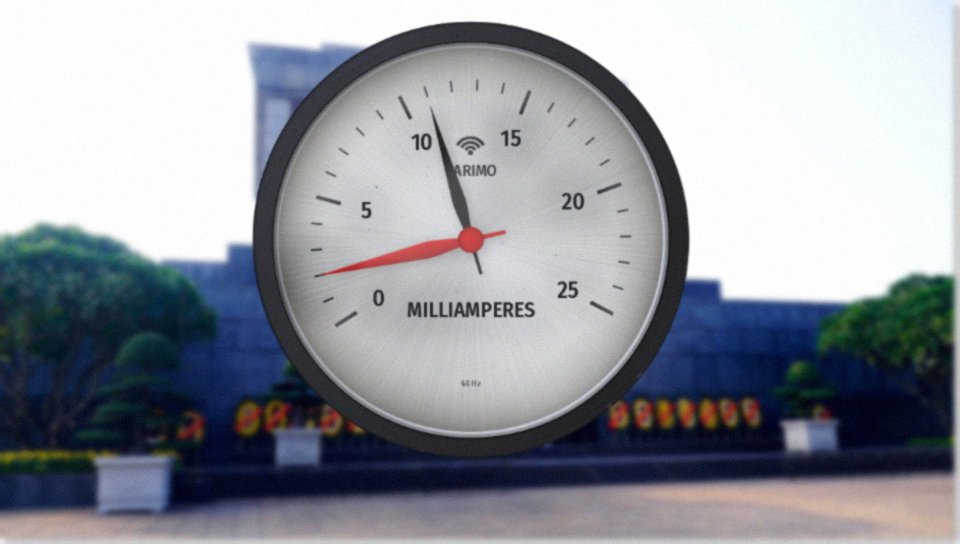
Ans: 2 mA
